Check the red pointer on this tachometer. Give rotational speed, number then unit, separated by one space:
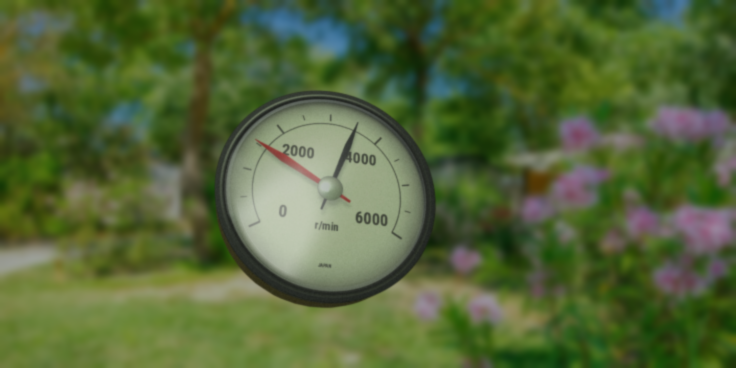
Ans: 1500 rpm
